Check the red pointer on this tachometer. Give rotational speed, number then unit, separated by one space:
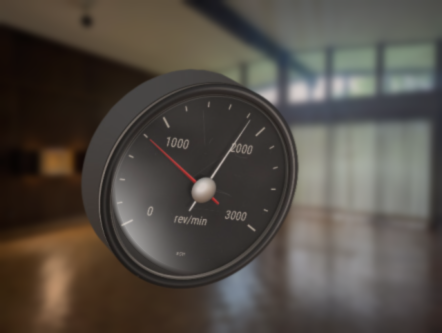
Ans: 800 rpm
